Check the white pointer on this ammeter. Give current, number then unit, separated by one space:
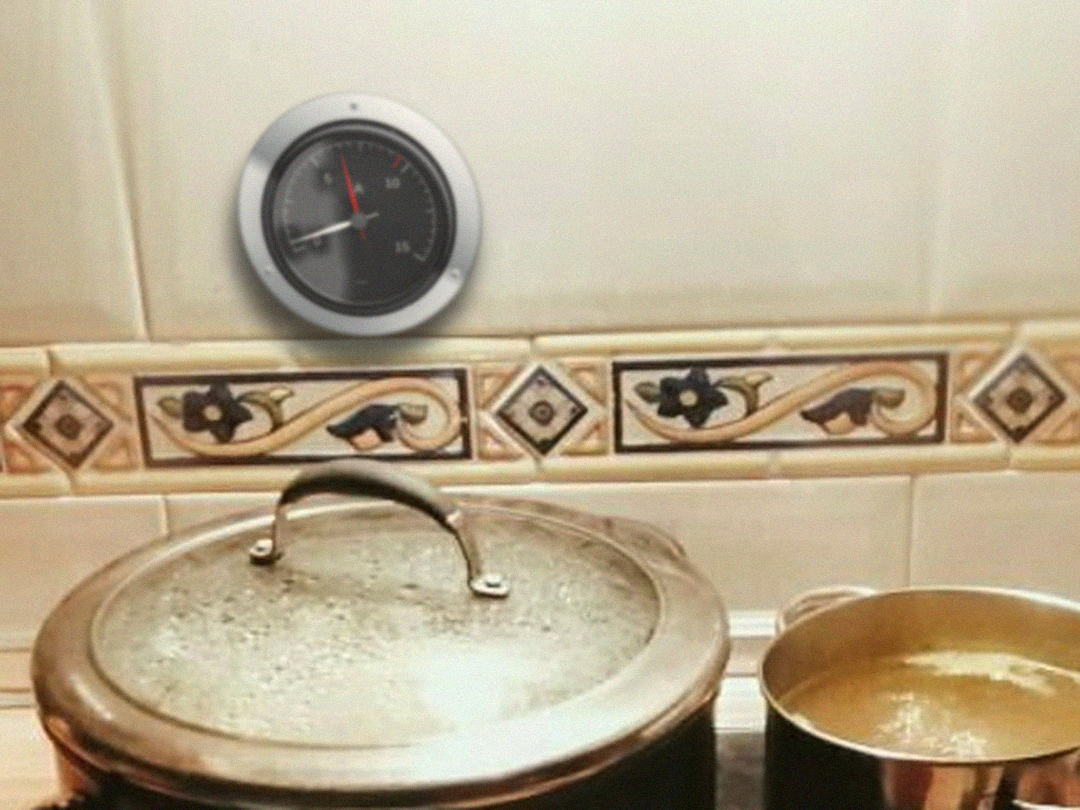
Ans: 0.5 A
